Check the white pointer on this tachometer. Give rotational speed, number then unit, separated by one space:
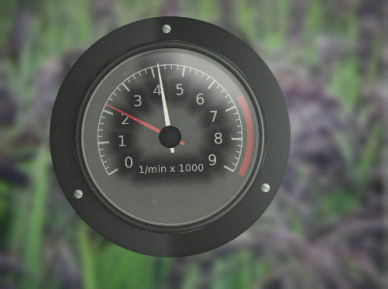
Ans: 4200 rpm
